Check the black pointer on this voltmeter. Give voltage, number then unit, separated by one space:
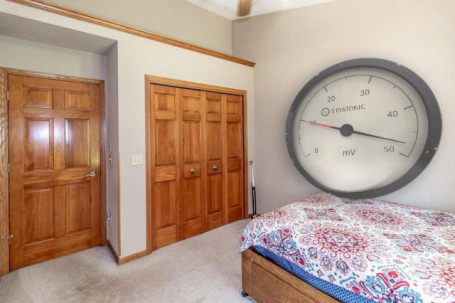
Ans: 47.5 mV
